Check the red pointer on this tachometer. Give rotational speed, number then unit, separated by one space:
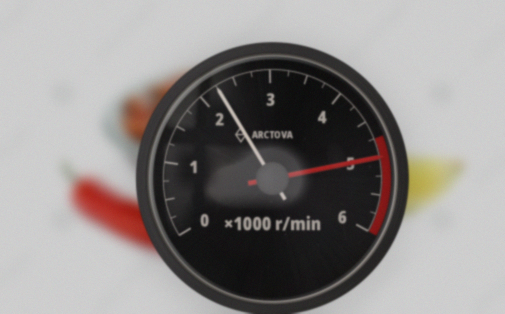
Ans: 5000 rpm
